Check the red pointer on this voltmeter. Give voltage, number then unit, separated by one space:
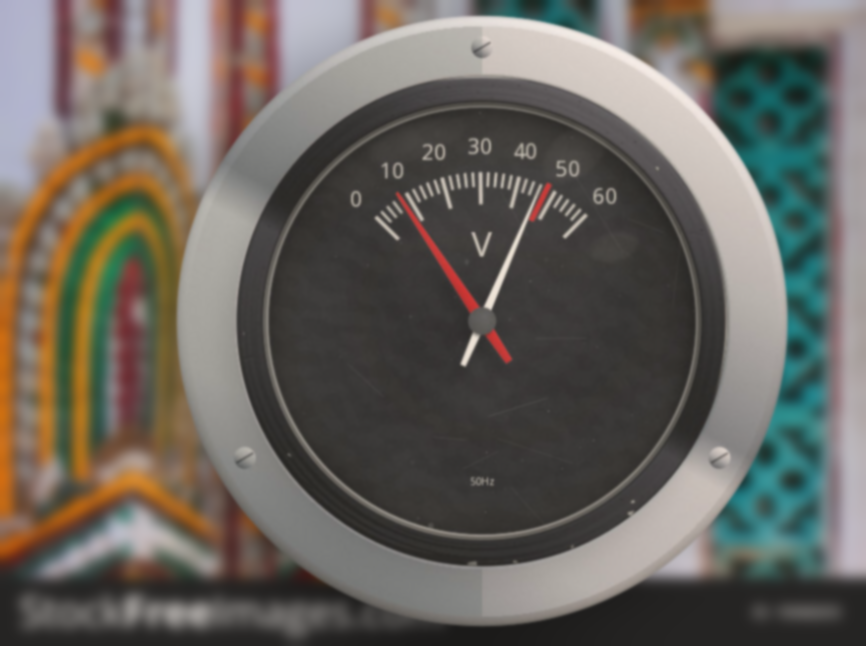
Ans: 8 V
